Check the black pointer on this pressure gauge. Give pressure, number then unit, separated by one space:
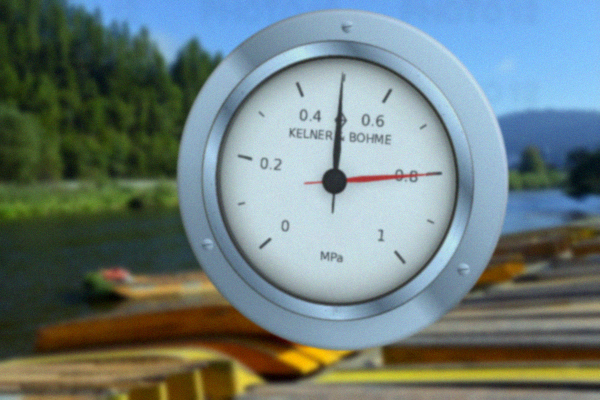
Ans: 0.5 MPa
